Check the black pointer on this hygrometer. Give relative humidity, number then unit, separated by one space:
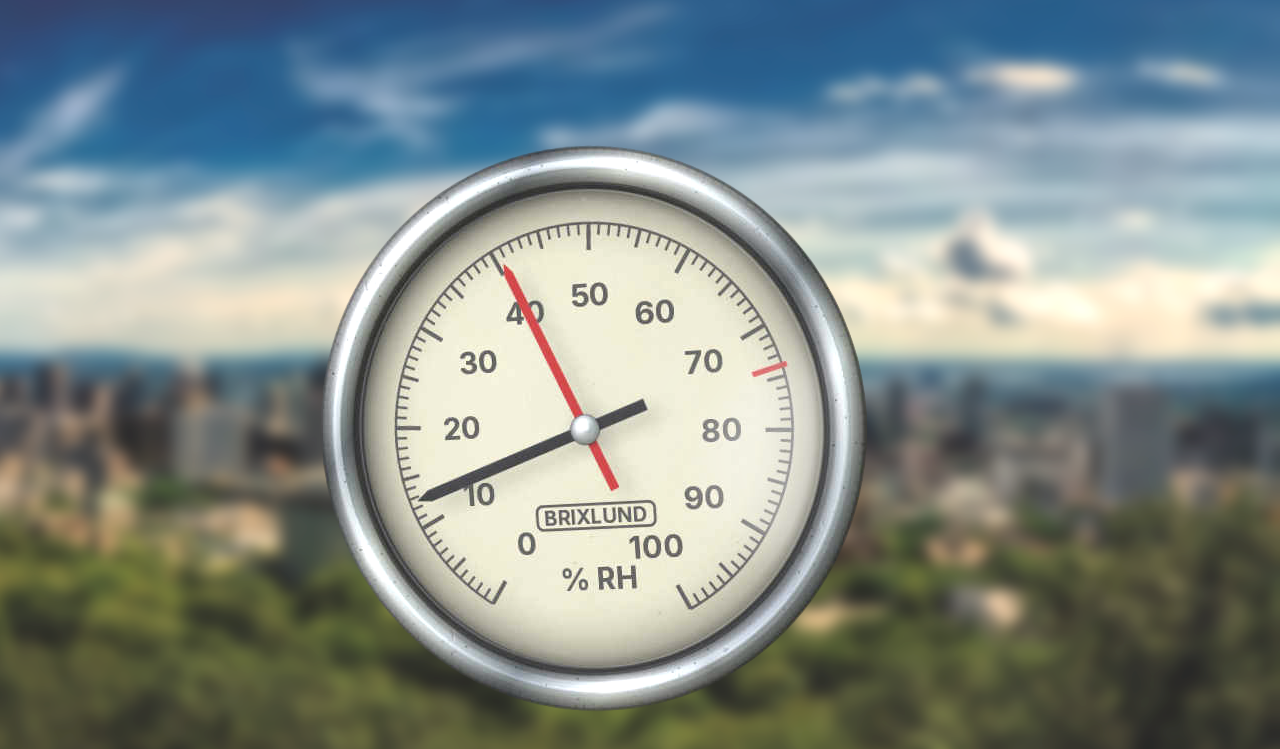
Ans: 12.5 %
